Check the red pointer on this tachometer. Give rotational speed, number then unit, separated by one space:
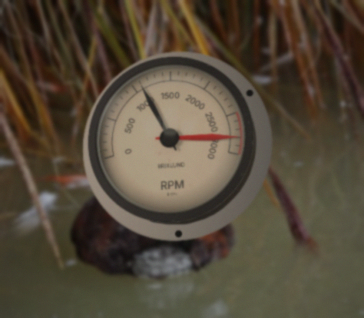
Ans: 2800 rpm
